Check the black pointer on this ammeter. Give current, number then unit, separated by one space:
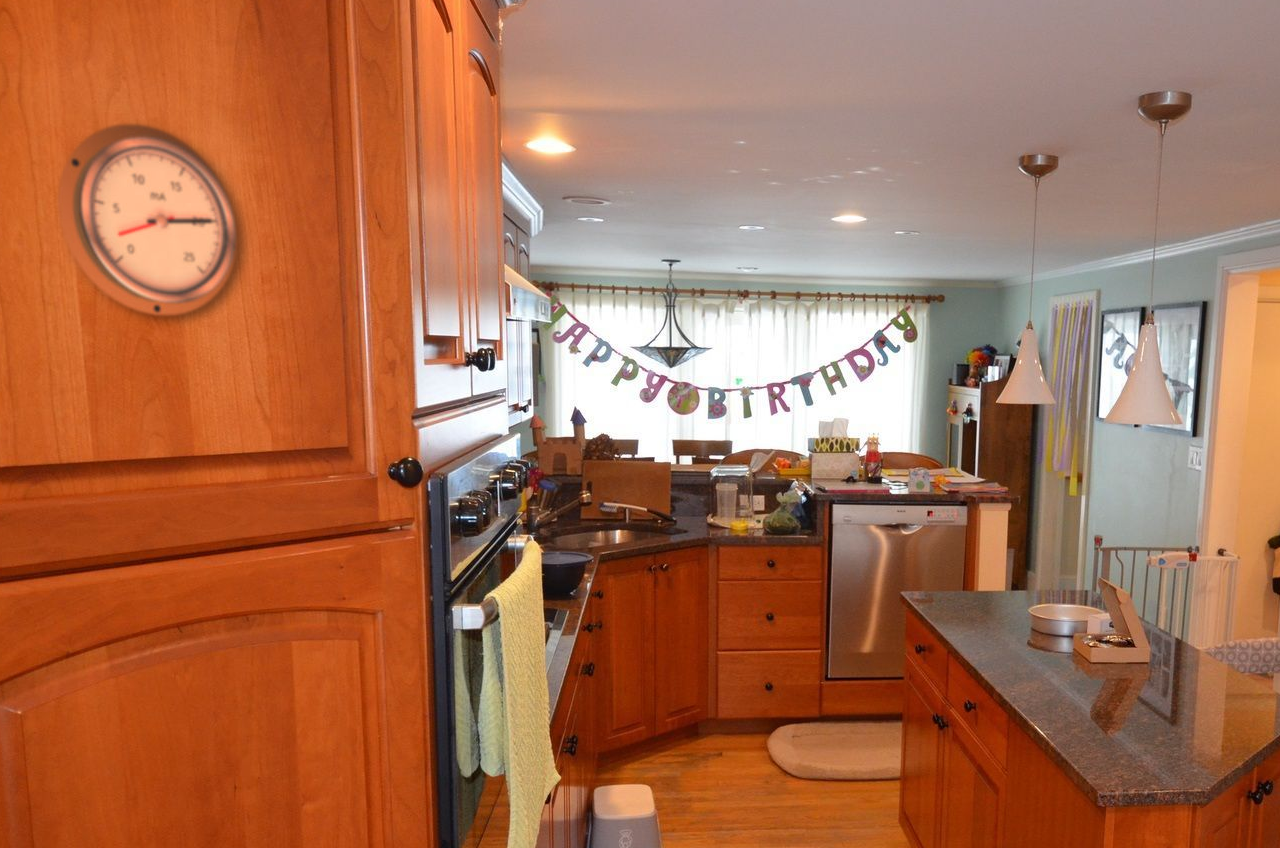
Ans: 20 mA
